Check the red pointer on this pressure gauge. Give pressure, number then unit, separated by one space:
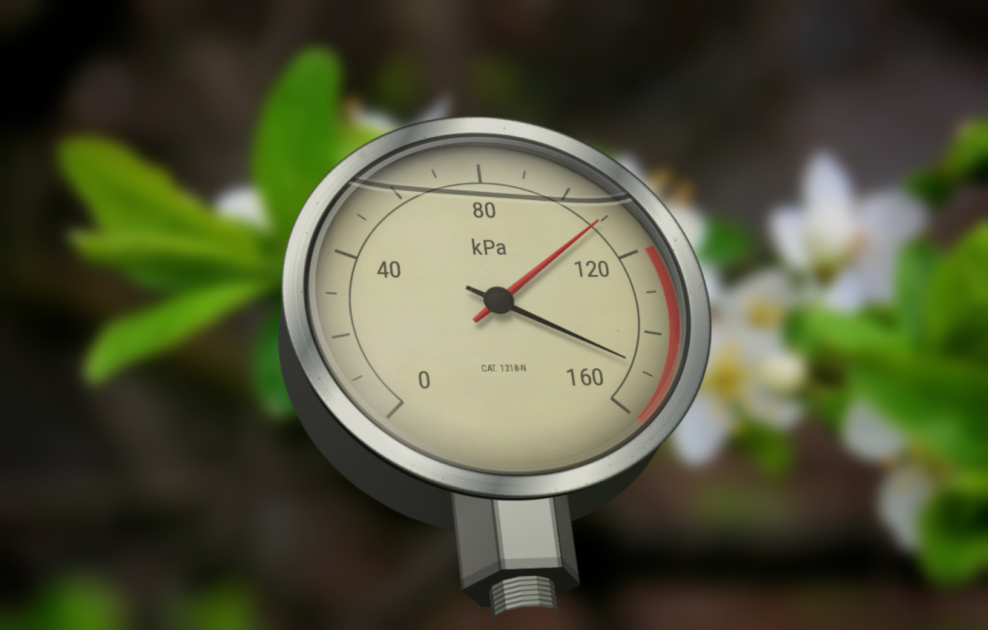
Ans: 110 kPa
